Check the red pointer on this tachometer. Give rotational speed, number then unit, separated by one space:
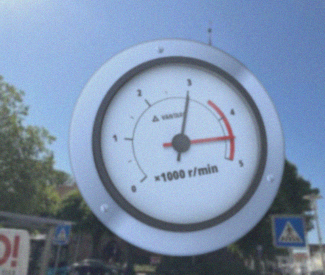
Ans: 4500 rpm
